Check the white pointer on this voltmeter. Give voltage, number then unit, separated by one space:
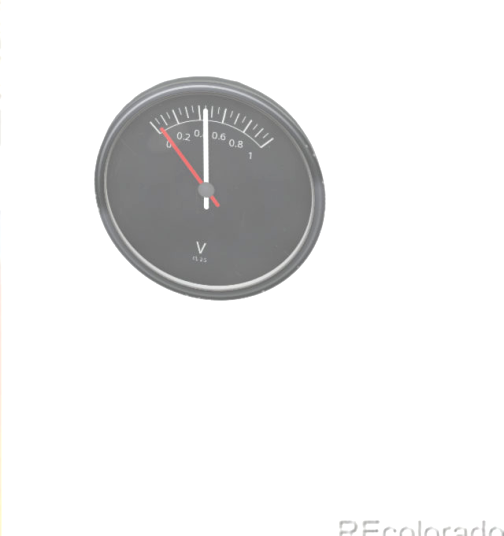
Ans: 0.45 V
